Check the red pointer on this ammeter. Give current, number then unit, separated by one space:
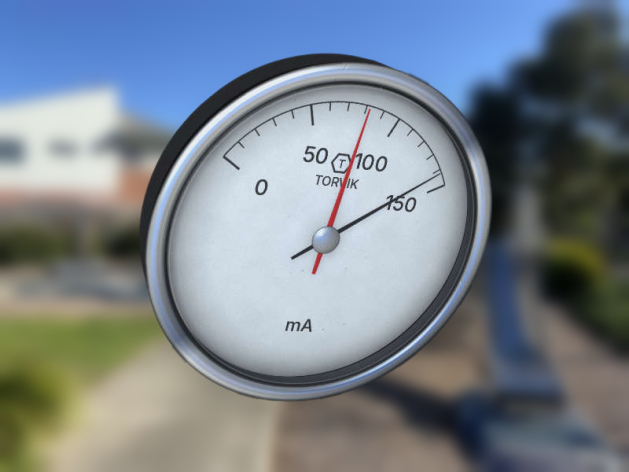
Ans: 80 mA
